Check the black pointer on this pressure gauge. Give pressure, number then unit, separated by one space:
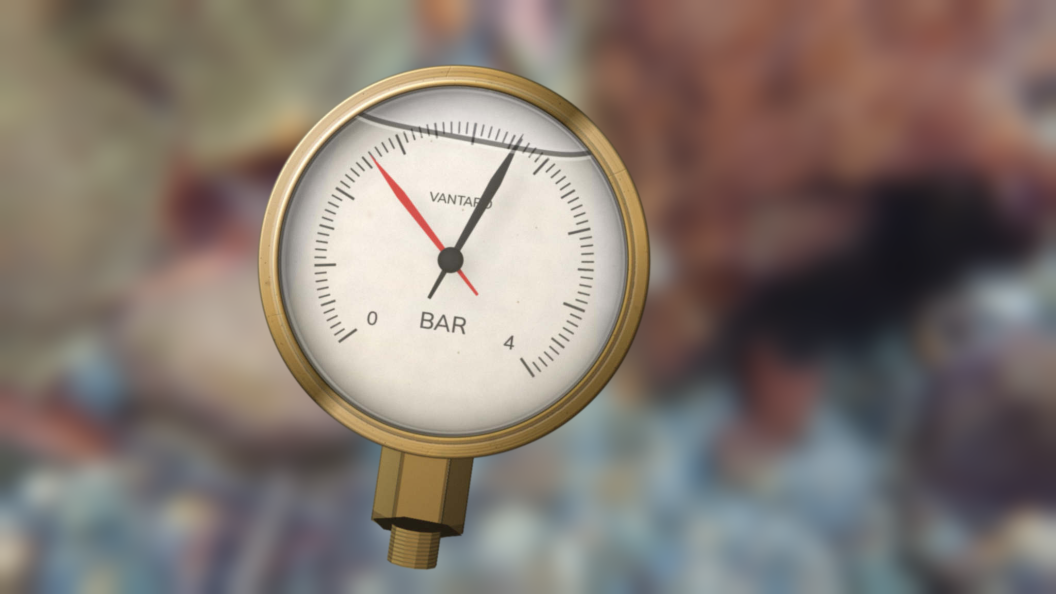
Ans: 2.3 bar
